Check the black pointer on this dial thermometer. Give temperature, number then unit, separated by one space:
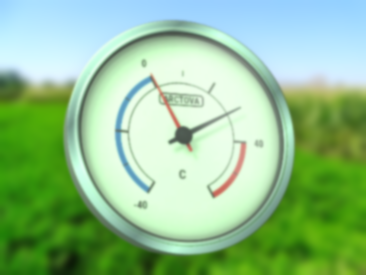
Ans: 30 °C
